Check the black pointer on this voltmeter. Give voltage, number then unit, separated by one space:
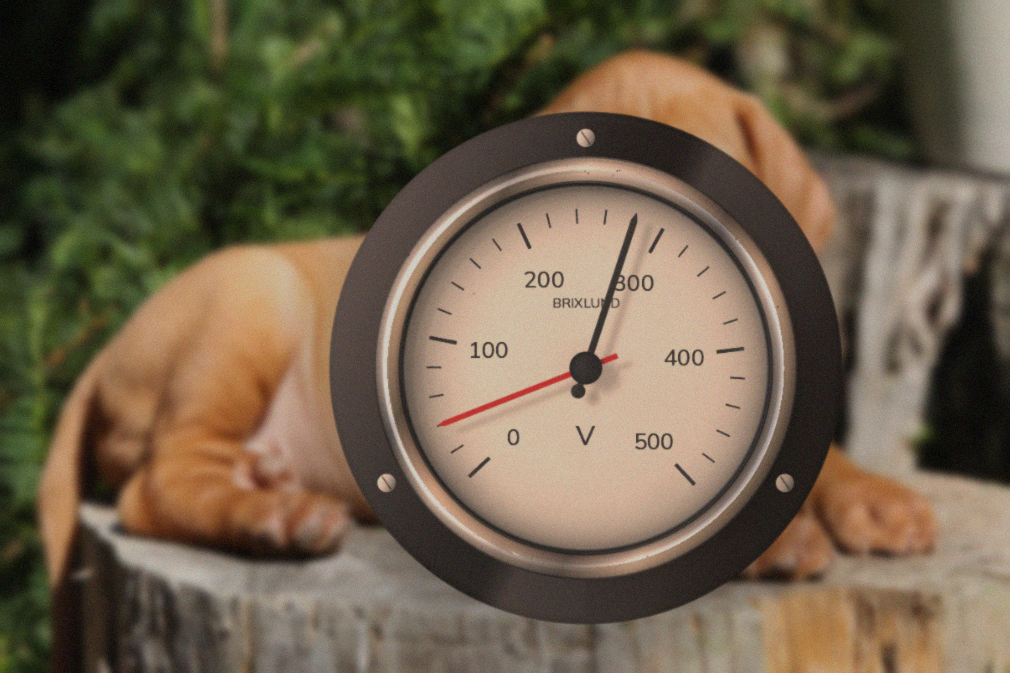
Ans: 280 V
